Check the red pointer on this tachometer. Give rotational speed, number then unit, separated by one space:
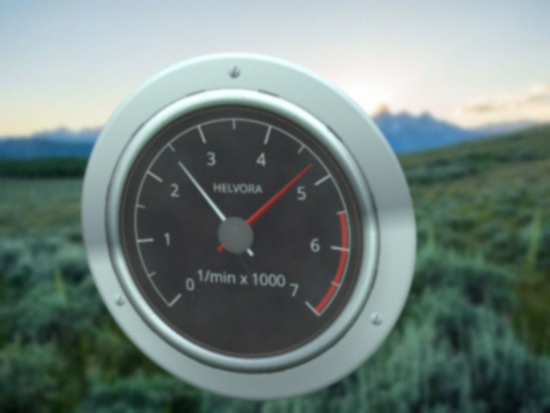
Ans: 4750 rpm
